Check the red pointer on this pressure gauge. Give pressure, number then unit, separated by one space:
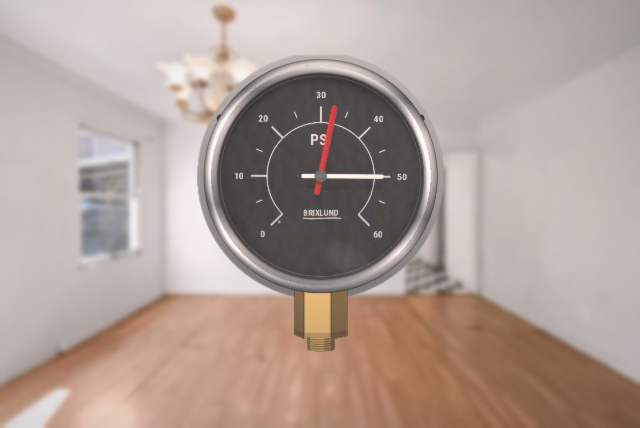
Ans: 32.5 psi
